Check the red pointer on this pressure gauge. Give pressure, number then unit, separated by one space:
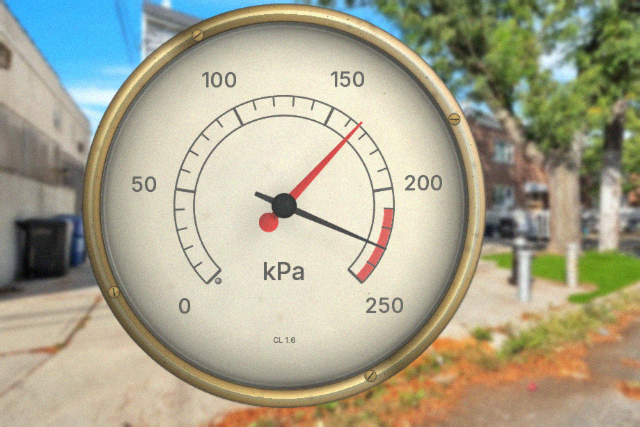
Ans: 165 kPa
